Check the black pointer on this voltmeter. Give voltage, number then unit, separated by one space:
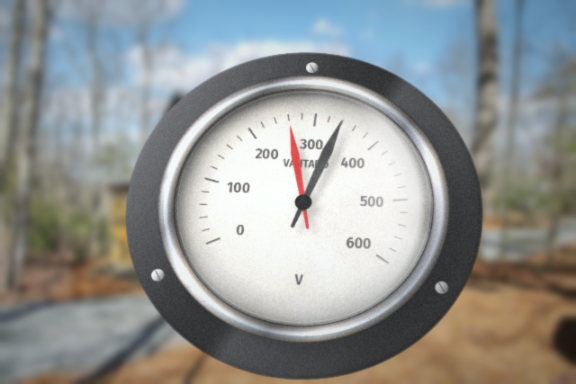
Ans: 340 V
